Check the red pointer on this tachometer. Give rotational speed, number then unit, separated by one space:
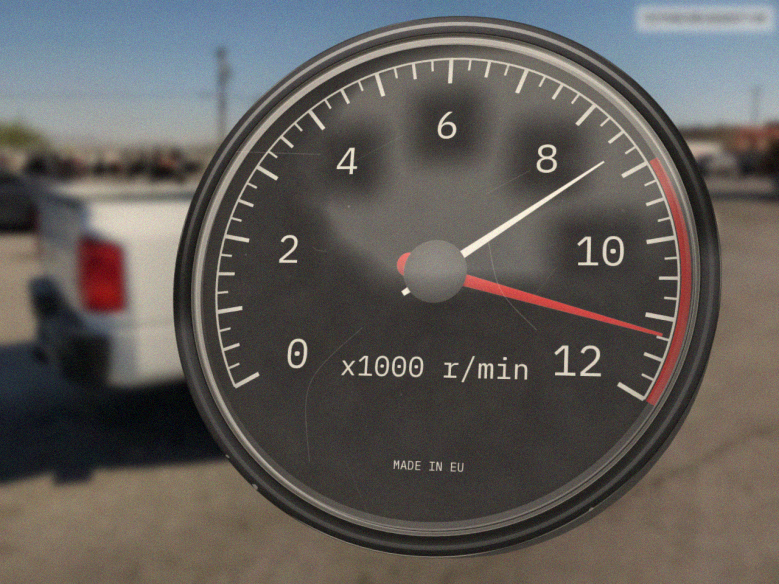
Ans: 11250 rpm
